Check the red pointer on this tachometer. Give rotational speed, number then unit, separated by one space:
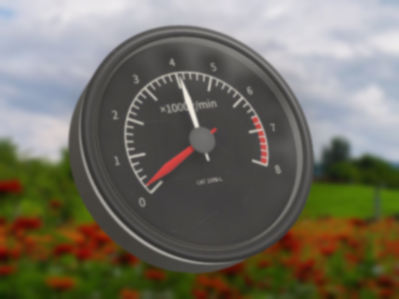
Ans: 200 rpm
